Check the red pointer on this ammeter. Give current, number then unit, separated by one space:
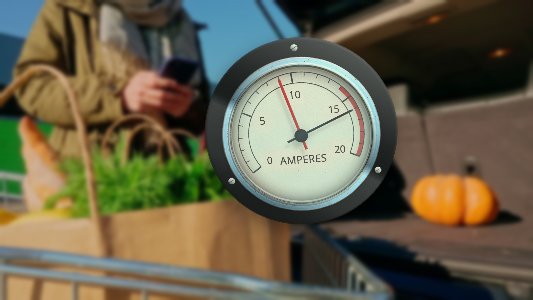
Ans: 9 A
